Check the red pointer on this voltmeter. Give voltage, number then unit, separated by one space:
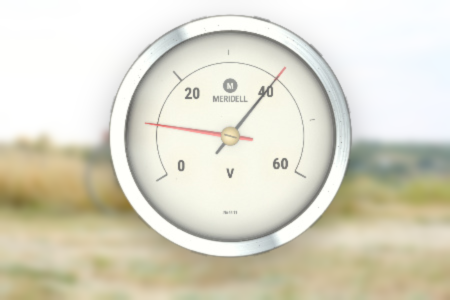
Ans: 10 V
